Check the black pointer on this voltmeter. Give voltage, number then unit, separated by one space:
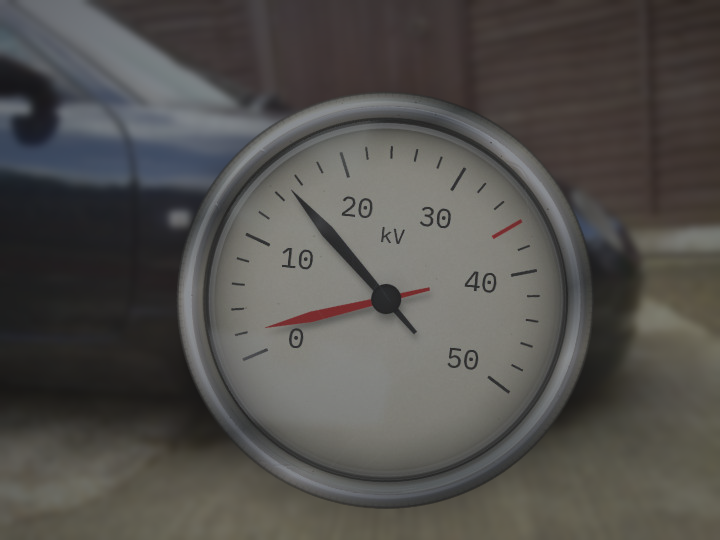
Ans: 15 kV
